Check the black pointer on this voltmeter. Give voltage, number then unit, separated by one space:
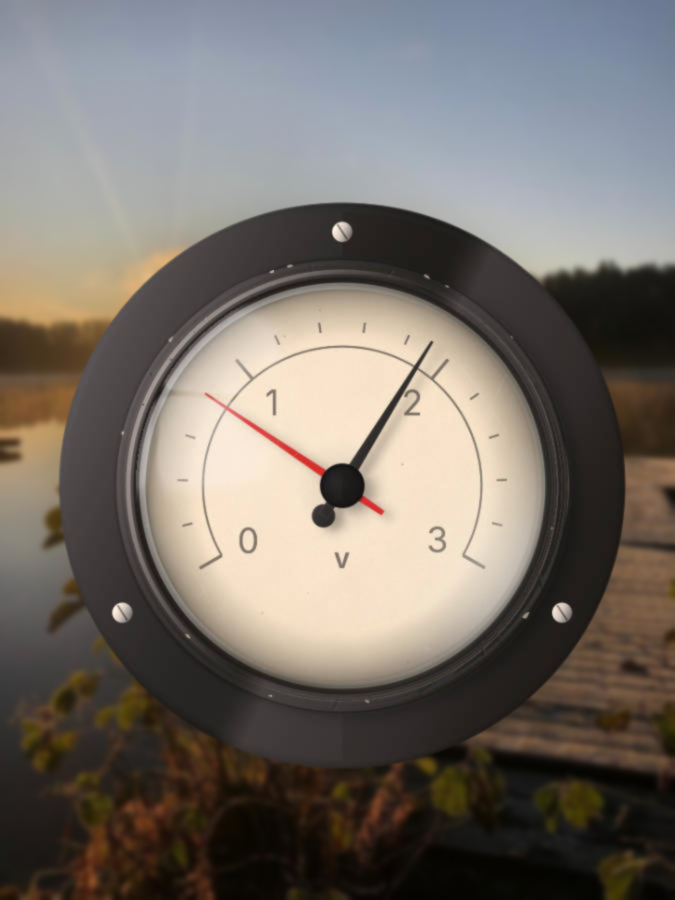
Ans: 1.9 V
